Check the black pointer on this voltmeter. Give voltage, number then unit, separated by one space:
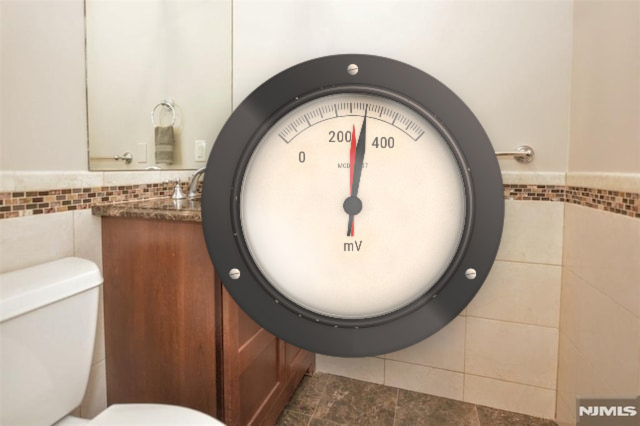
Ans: 300 mV
